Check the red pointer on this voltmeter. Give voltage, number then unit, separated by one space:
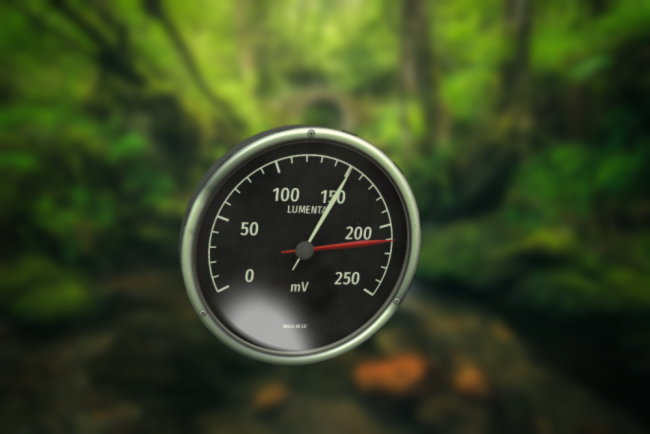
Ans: 210 mV
